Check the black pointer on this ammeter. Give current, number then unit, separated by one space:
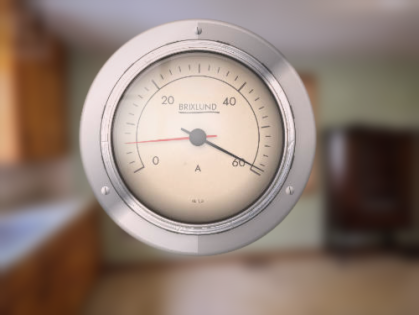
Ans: 59 A
